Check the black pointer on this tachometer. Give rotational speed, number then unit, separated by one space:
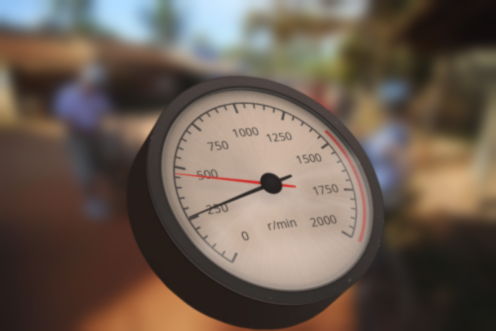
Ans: 250 rpm
